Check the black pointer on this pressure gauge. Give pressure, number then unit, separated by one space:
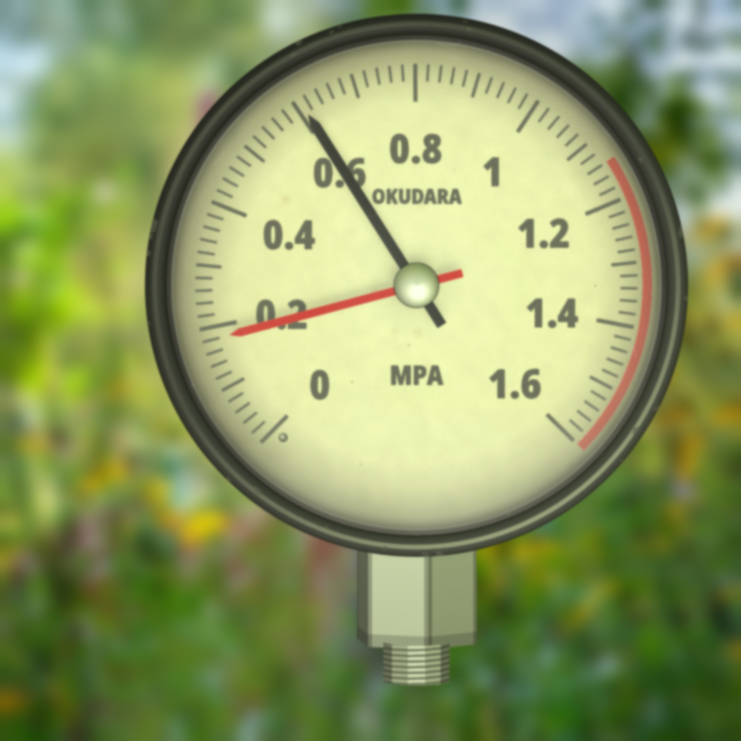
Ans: 0.61 MPa
